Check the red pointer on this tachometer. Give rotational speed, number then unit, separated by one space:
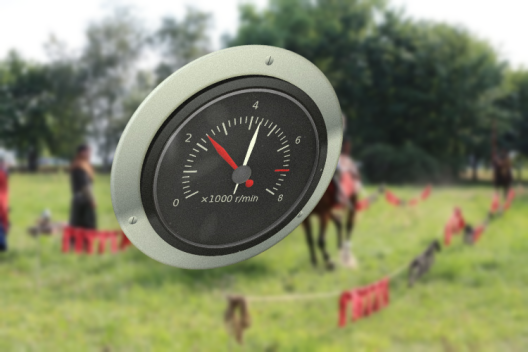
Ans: 2400 rpm
